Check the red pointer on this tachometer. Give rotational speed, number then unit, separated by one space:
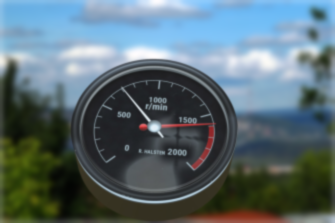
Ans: 1600 rpm
